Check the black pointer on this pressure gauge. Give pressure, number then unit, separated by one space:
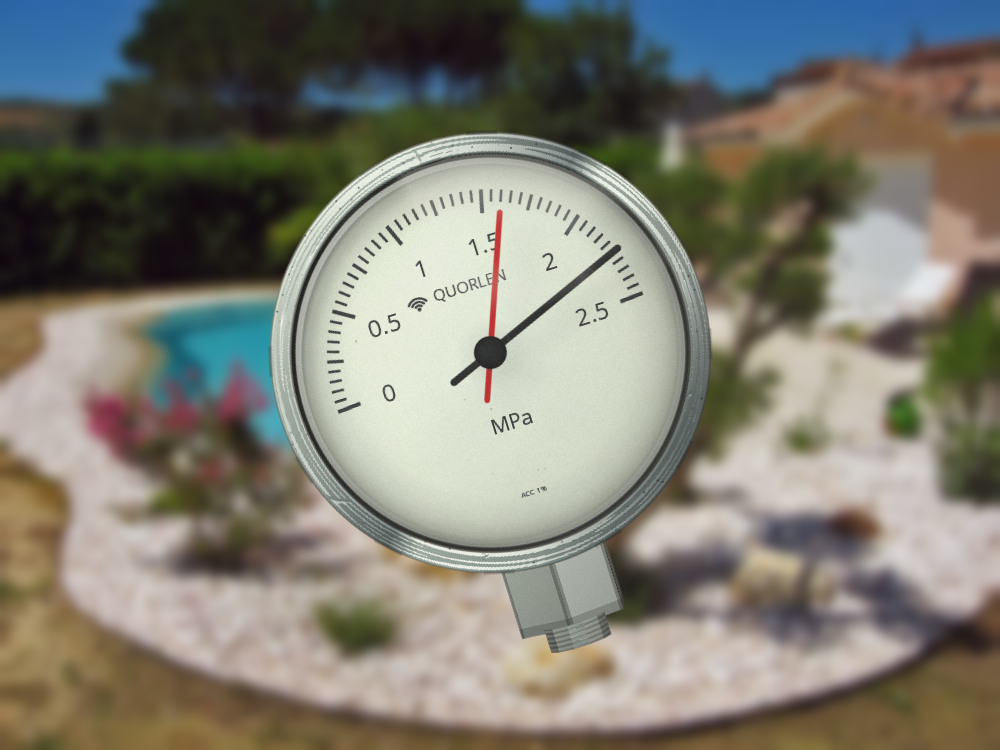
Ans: 2.25 MPa
